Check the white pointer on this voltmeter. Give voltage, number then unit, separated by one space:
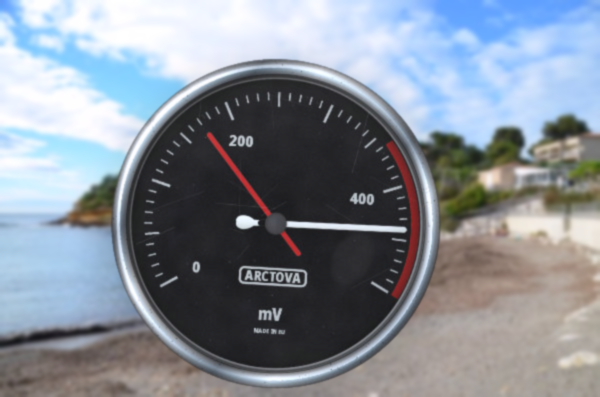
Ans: 440 mV
